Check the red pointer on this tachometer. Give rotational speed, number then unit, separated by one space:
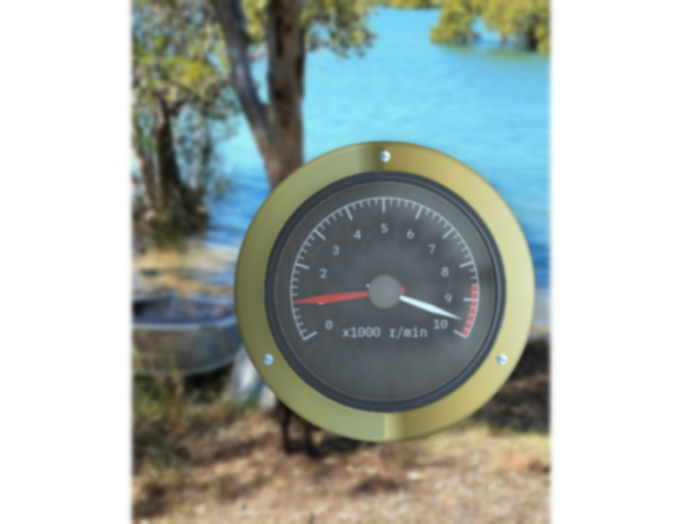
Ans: 1000 rpm
